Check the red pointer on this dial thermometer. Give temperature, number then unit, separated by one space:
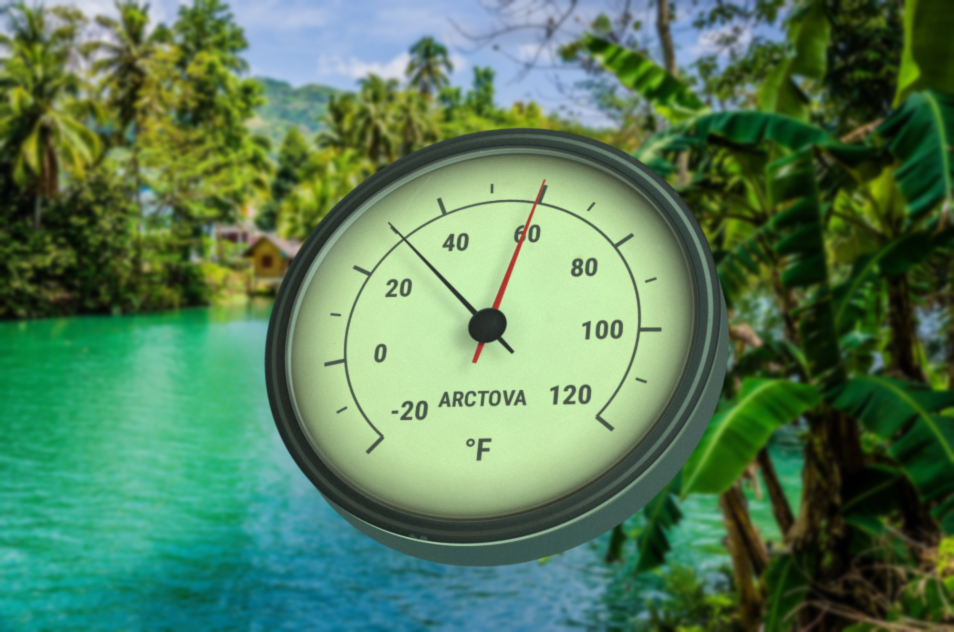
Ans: 60 °F
